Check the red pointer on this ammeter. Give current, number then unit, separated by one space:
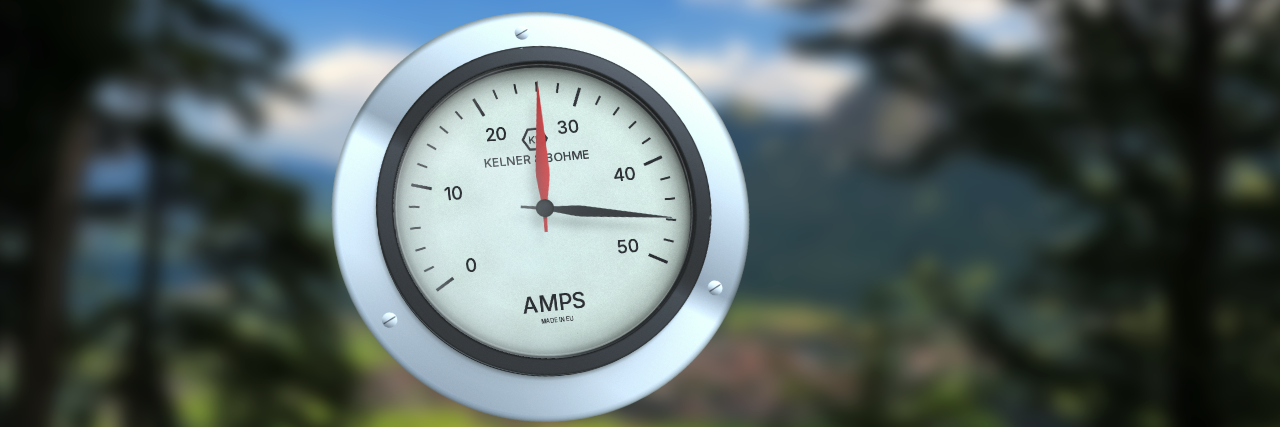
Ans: 26 A
